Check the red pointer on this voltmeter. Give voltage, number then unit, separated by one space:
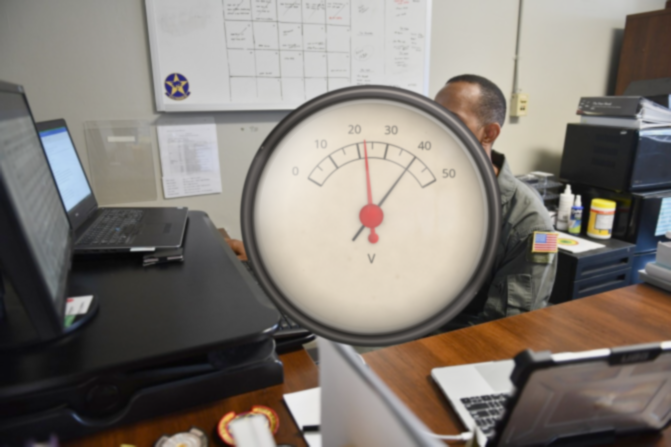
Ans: 22.5 V
